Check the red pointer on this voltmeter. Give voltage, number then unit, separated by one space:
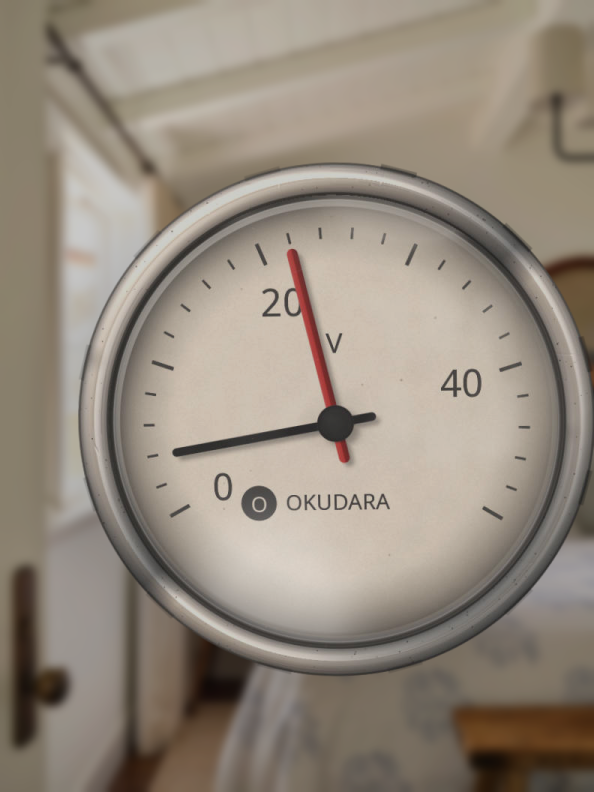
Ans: 22 V
